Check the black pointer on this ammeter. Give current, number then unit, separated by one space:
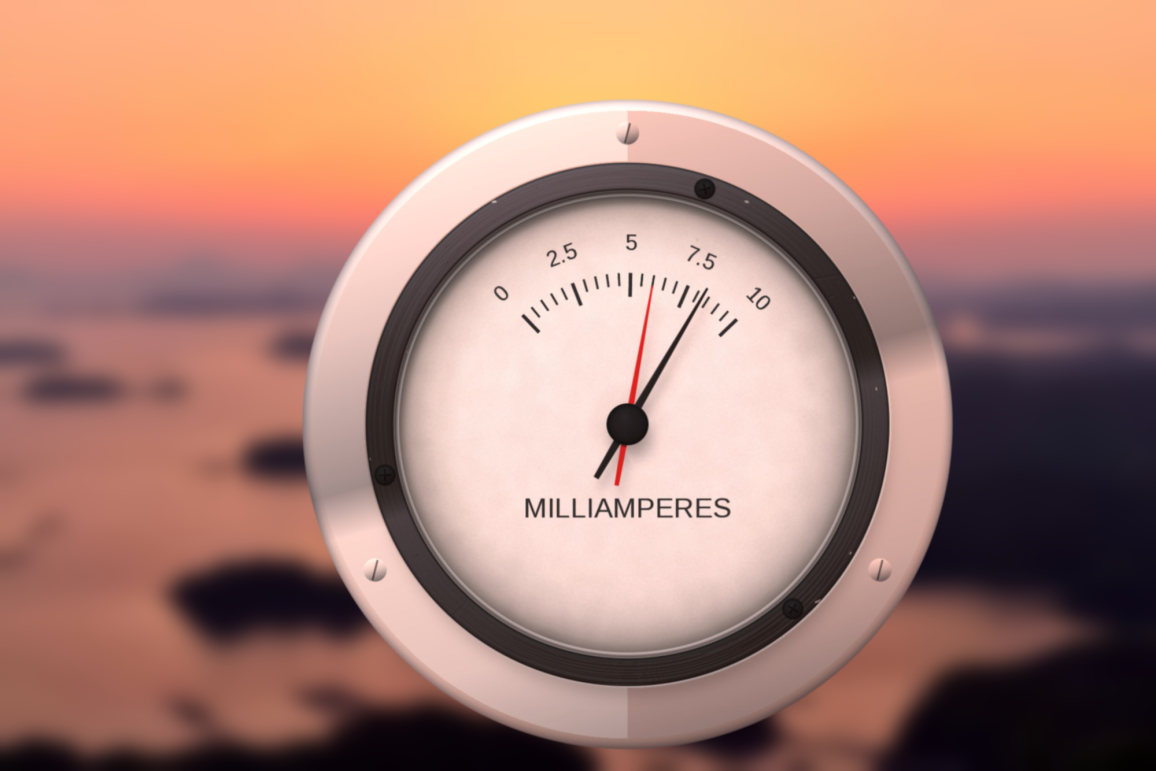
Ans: 8.25 mA
